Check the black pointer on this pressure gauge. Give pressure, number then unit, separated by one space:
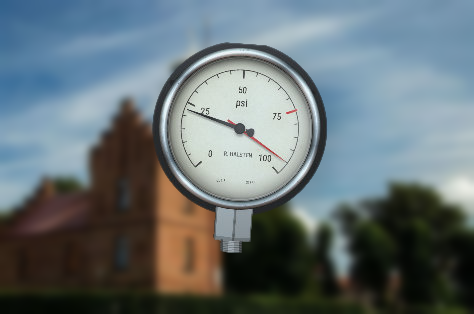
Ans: 22.5 psi
